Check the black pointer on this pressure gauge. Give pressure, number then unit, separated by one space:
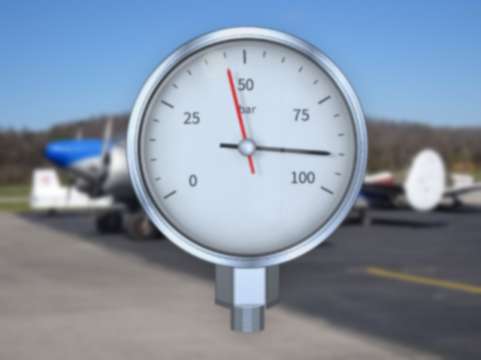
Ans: 90 bar
